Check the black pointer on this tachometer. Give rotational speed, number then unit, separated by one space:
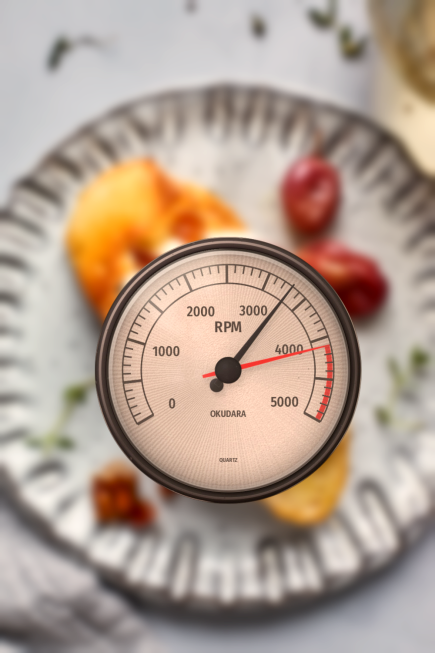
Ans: 3300 rpm
